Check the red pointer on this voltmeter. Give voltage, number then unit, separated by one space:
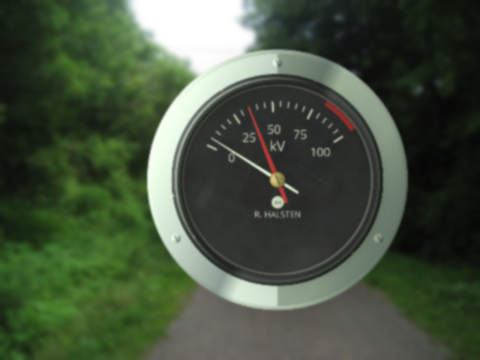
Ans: 35 kV
